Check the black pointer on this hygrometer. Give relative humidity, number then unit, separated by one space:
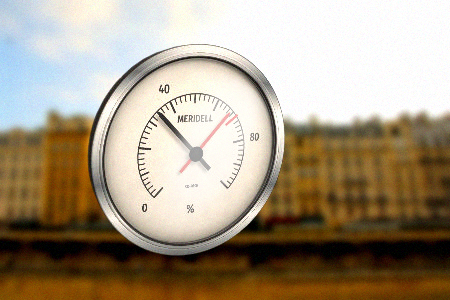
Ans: 34 %
